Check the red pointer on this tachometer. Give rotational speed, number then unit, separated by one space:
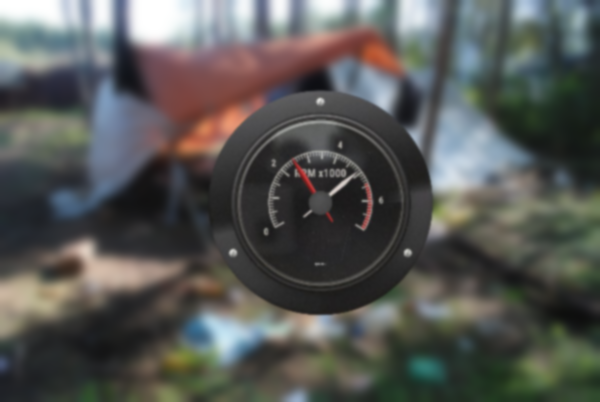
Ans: 2500 rpm
